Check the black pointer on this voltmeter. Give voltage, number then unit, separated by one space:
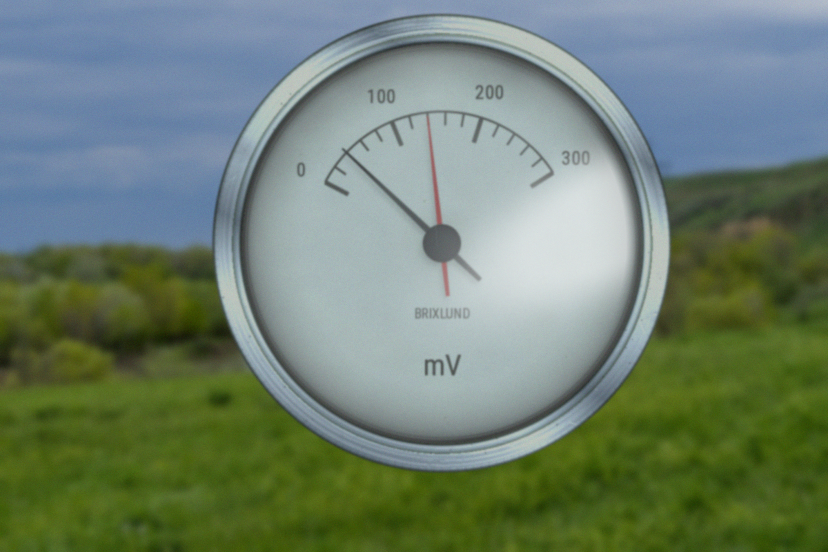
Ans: 40 mV
